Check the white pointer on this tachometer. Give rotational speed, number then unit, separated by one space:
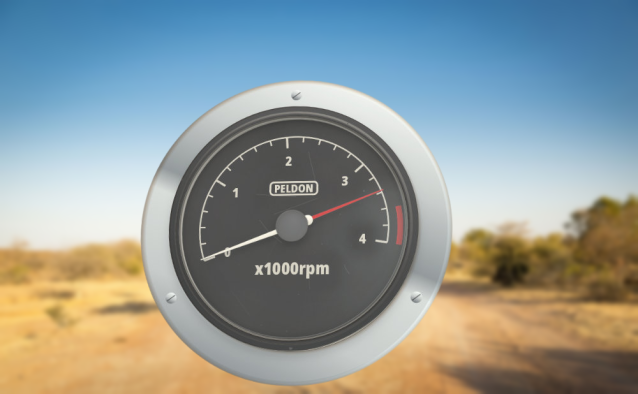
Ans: 0 rpm
